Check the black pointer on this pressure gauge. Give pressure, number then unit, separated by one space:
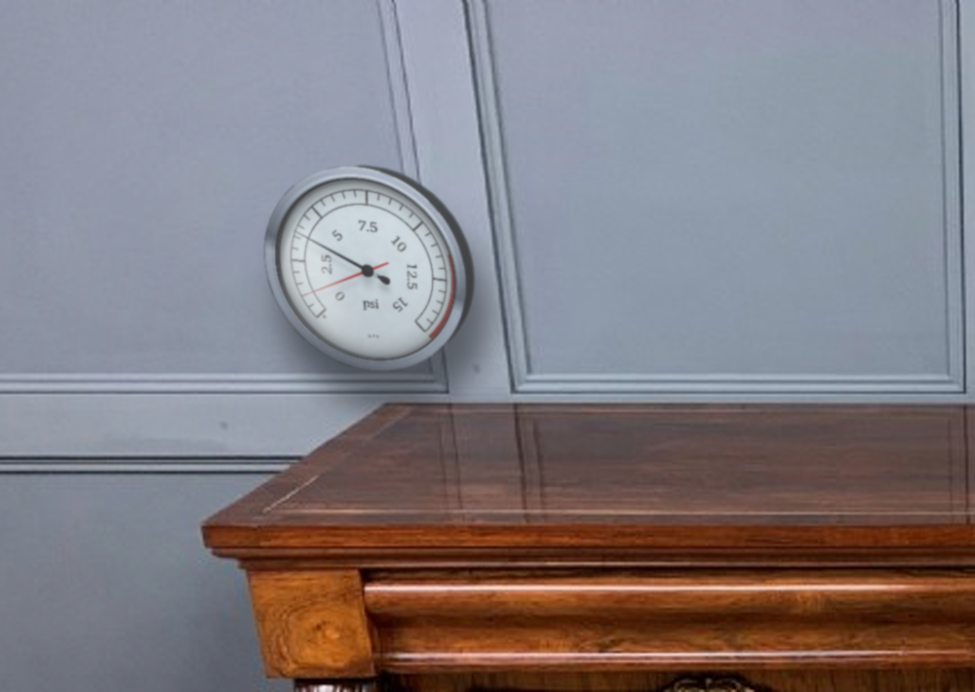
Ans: 3.75 psi
